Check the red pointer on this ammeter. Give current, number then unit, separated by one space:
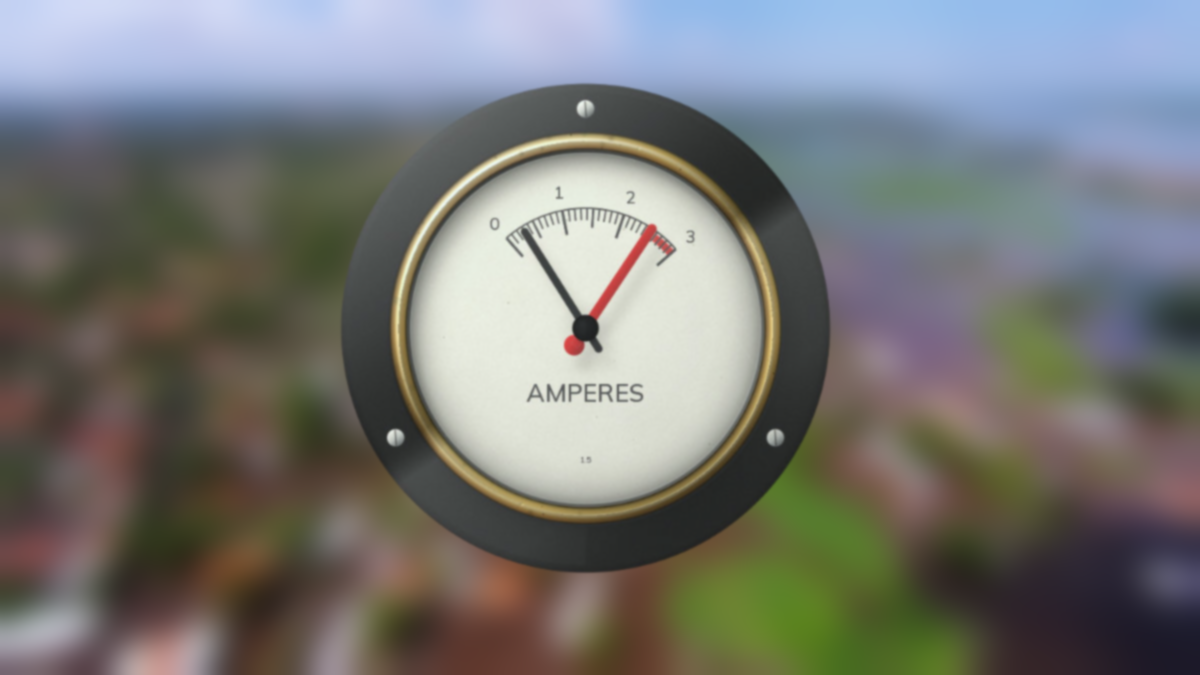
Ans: 2.5 A
